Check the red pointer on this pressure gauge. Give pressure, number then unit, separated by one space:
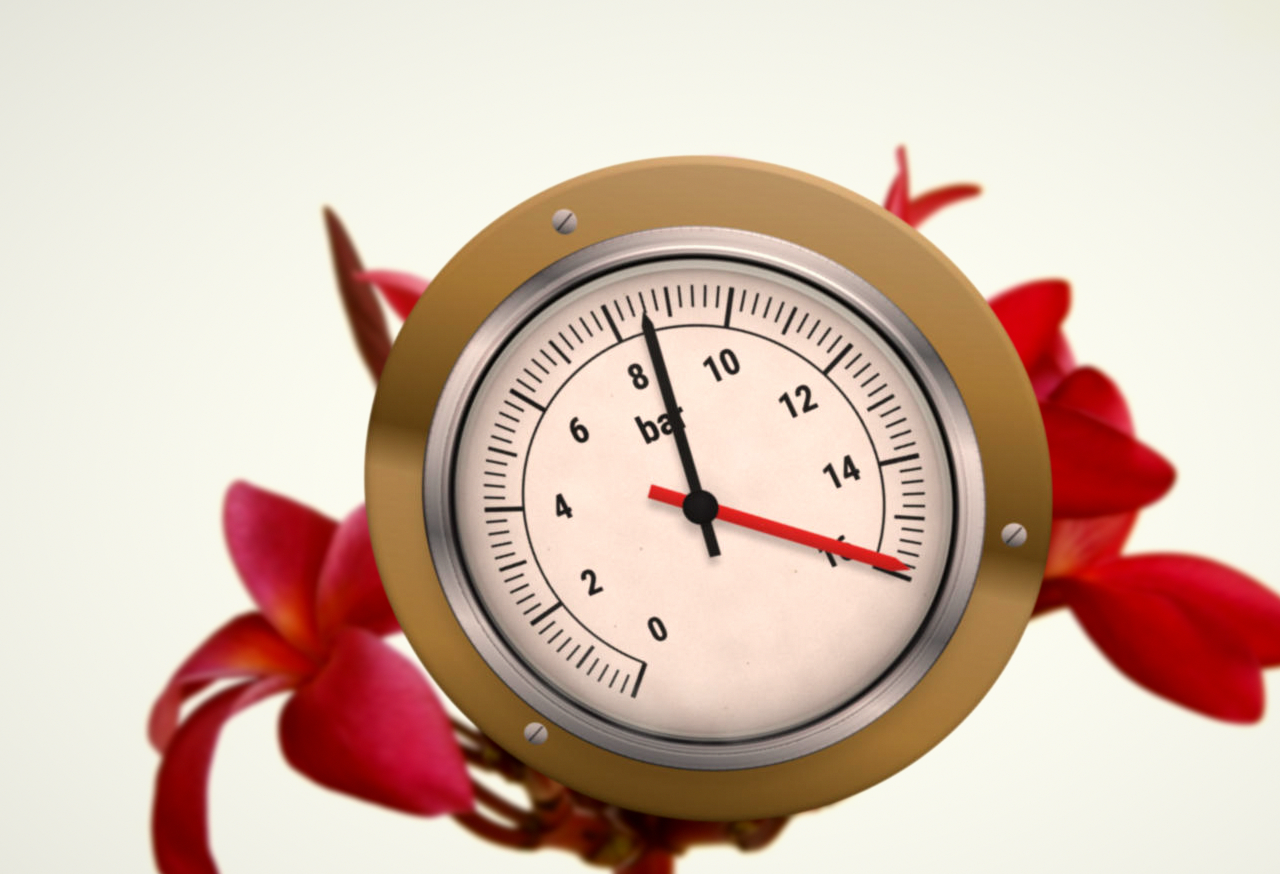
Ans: 15.8 bar
